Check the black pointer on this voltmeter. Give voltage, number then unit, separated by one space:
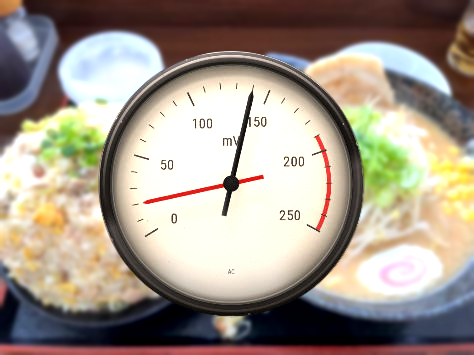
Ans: 140 mV
